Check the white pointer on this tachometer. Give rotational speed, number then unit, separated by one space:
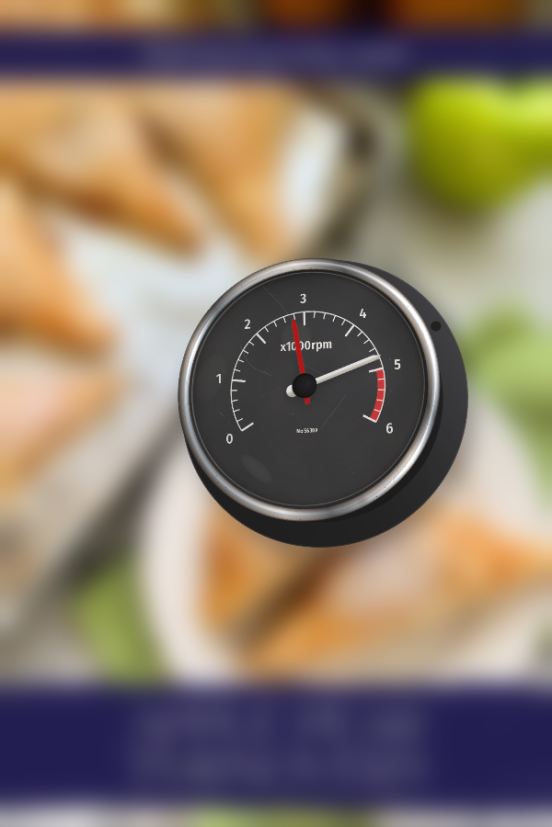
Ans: 4800 rpm
